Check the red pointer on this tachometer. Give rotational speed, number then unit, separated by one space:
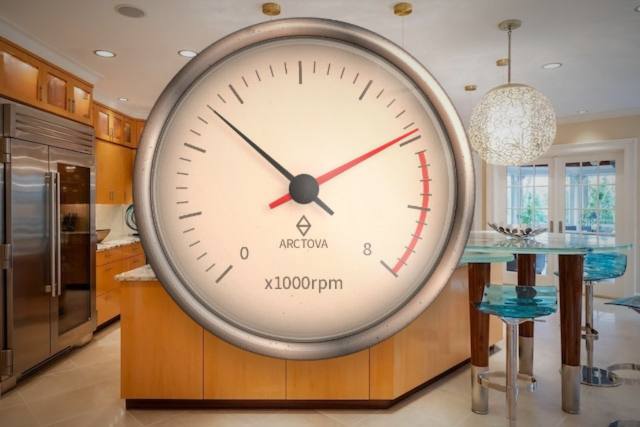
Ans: 5900 rpm
